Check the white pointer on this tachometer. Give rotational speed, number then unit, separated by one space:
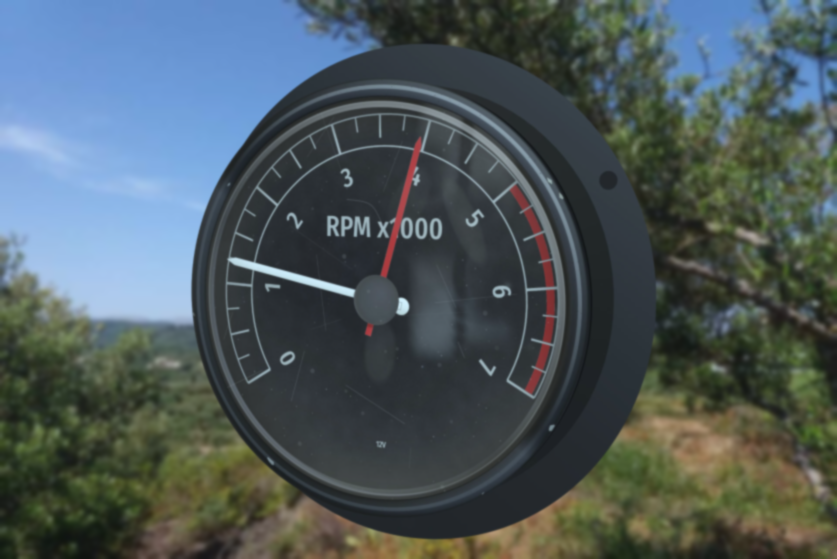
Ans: 1250 rpm
